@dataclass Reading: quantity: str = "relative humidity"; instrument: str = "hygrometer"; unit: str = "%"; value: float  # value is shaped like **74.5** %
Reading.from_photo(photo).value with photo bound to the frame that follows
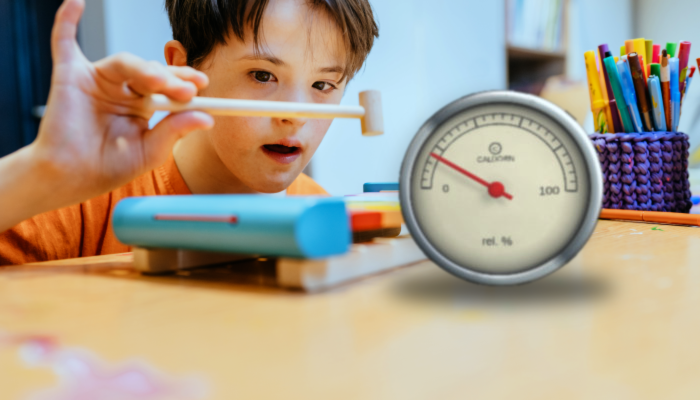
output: **16** %
